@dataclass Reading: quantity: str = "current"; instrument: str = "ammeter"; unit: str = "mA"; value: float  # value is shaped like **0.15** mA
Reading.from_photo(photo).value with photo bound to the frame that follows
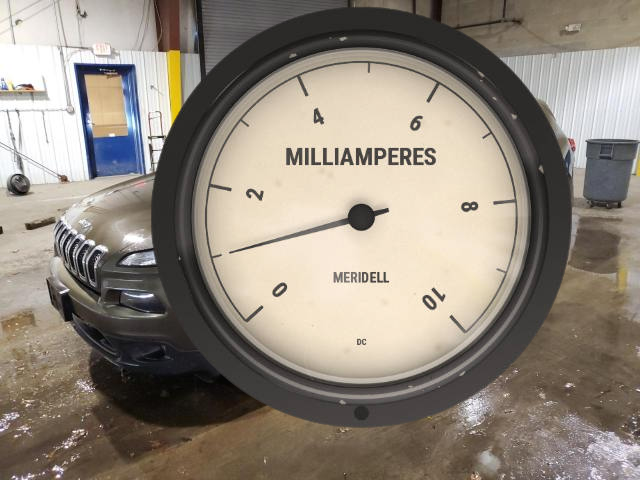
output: **1** mA
